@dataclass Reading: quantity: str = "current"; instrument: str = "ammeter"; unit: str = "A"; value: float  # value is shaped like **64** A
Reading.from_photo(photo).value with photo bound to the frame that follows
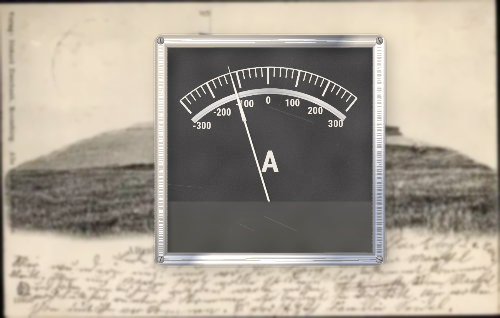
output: **-120** A
